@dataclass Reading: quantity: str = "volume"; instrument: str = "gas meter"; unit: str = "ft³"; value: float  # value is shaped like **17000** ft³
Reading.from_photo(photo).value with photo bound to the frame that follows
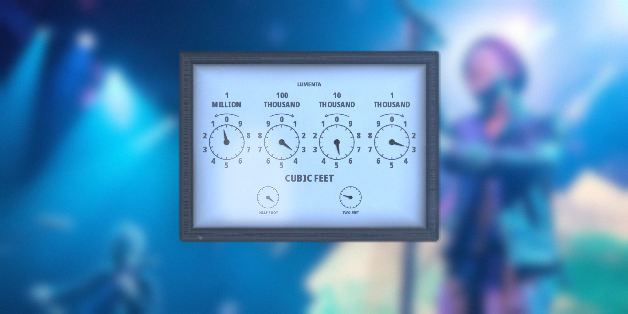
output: **35300** ft³
